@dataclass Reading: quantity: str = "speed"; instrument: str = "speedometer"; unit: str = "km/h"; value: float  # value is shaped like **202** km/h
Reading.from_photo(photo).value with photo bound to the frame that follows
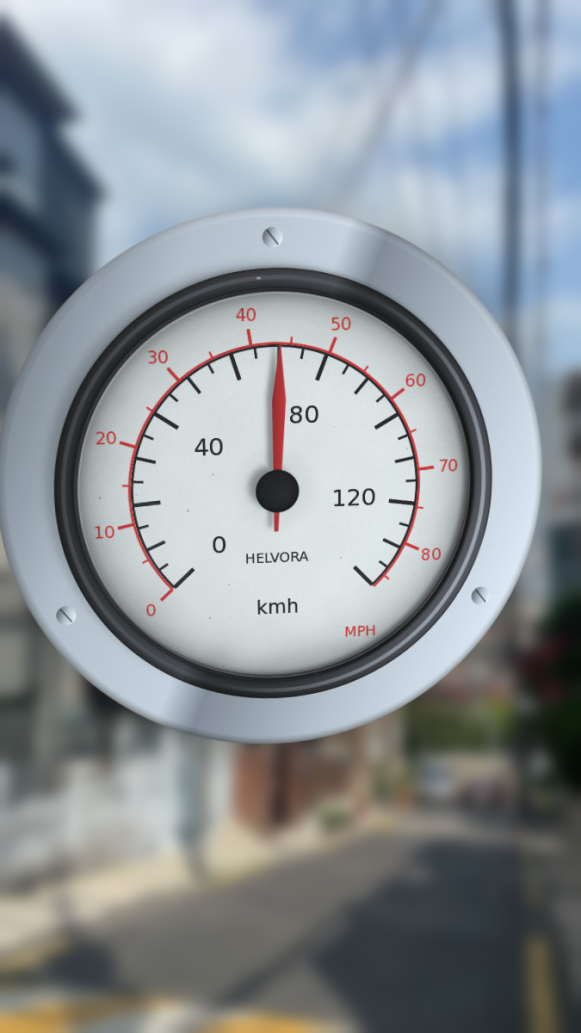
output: **70** km/h
